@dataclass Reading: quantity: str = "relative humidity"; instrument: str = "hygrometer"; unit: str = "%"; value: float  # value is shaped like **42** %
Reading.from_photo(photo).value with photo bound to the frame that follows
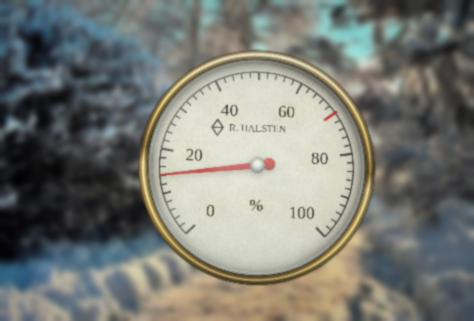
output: **14** %
